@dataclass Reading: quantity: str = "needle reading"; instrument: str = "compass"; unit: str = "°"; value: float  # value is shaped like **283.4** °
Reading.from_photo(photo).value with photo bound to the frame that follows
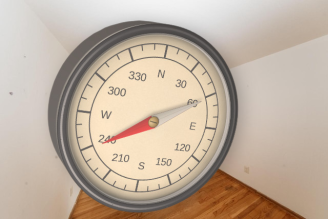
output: **240** °
